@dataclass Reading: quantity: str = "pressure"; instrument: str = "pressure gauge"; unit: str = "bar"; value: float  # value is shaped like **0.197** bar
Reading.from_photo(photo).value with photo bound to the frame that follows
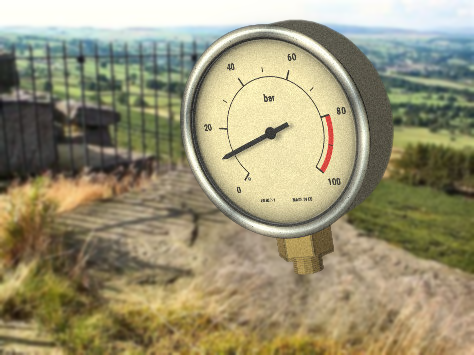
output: **10** bar
